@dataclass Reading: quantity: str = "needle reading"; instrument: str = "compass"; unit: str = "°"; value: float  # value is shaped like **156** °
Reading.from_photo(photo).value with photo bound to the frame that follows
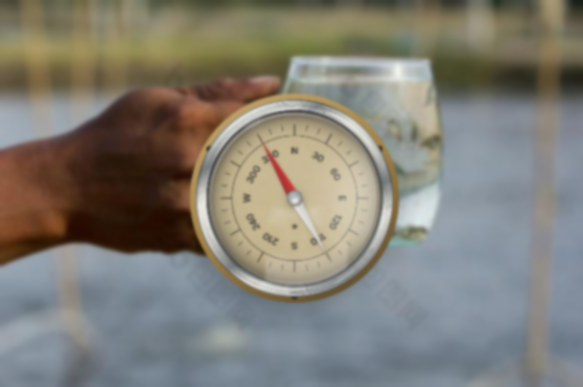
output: **330** °
